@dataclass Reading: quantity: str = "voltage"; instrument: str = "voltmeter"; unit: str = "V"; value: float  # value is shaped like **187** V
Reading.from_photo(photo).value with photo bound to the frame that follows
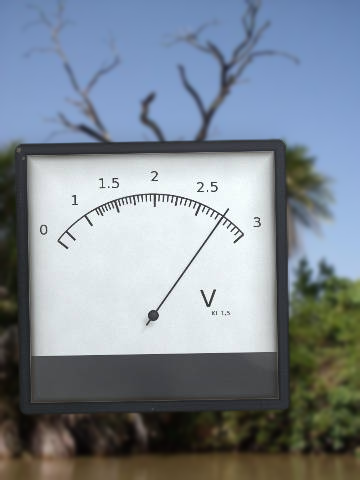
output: **2.75** V
